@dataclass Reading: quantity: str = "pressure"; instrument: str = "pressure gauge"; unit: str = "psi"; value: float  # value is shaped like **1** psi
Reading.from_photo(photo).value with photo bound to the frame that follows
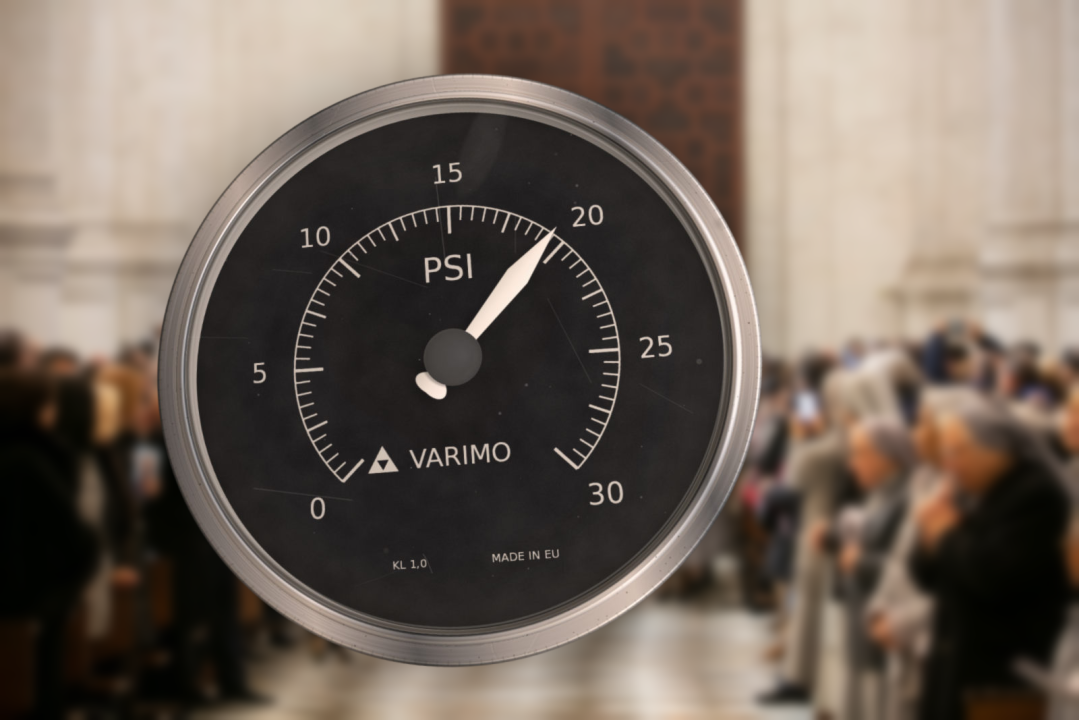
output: **19.5** psi
